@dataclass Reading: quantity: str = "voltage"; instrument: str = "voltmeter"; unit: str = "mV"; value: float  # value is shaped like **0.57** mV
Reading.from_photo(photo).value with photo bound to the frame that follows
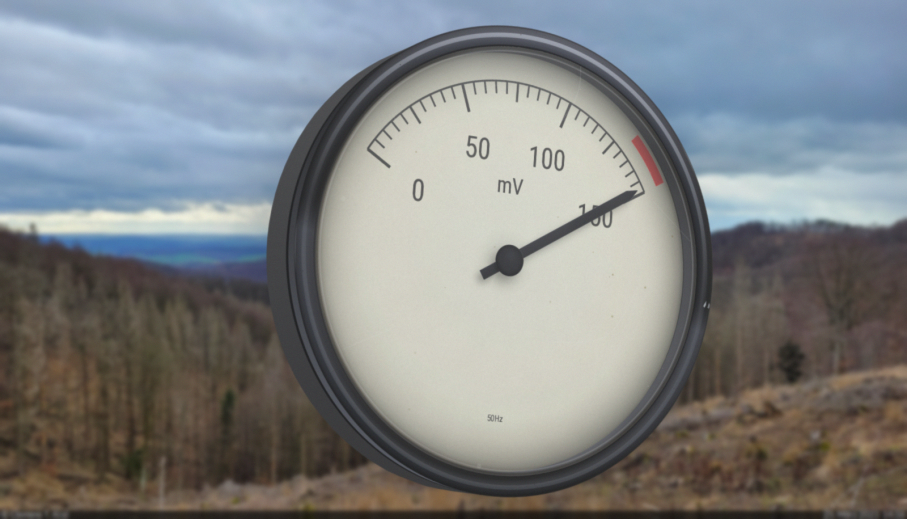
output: **147.5** mV
